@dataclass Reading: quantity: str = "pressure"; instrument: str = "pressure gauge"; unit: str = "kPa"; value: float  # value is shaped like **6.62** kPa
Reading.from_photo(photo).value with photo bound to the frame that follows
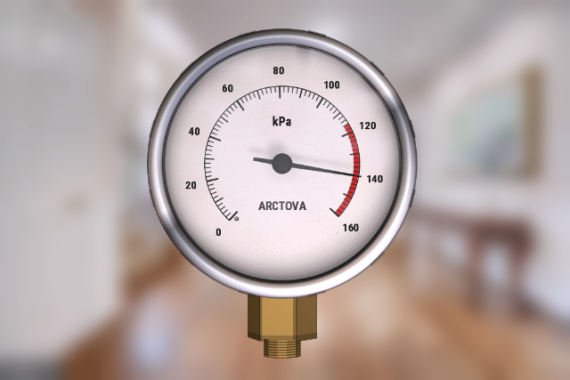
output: **140** kPa
